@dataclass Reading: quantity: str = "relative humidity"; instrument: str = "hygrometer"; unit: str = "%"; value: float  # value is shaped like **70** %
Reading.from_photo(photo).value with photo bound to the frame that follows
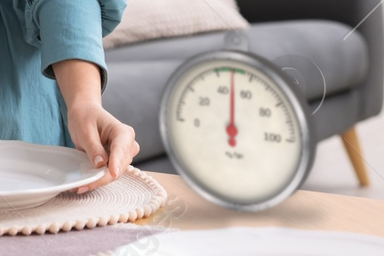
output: **50** %
